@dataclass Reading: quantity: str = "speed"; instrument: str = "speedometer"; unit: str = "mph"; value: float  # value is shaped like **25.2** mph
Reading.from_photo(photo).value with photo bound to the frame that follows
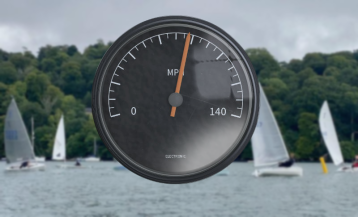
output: **77.5** mph
